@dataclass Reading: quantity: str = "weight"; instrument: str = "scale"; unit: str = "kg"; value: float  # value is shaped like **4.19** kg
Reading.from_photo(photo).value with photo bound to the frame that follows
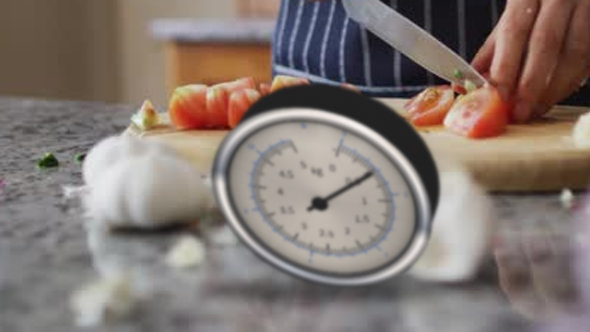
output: **0.5** kg
